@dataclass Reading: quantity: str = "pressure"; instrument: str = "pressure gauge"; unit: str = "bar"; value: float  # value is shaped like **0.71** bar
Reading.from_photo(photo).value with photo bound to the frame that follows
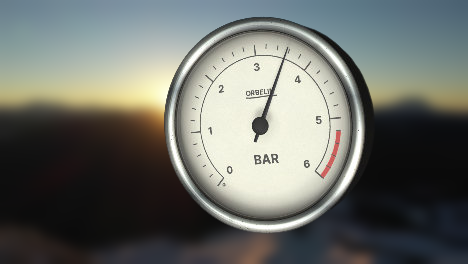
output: **3.6** bar
